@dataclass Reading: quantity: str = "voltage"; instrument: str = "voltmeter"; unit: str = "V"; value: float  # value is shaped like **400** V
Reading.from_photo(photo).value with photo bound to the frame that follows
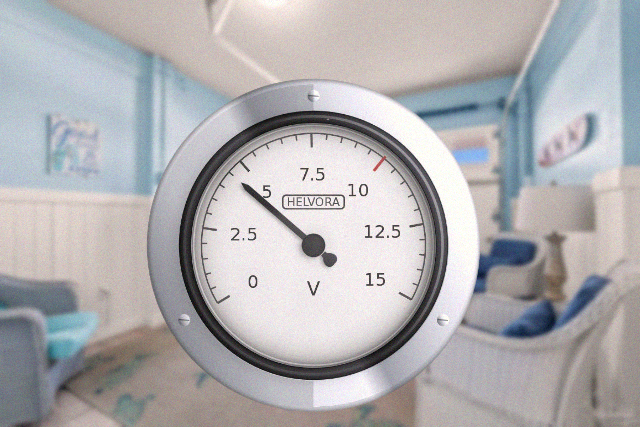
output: **4.5** V
